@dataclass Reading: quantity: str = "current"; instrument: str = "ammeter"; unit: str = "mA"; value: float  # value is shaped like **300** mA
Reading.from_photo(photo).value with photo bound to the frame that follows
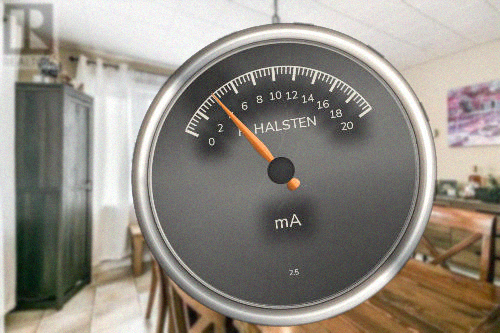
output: **4** mA
